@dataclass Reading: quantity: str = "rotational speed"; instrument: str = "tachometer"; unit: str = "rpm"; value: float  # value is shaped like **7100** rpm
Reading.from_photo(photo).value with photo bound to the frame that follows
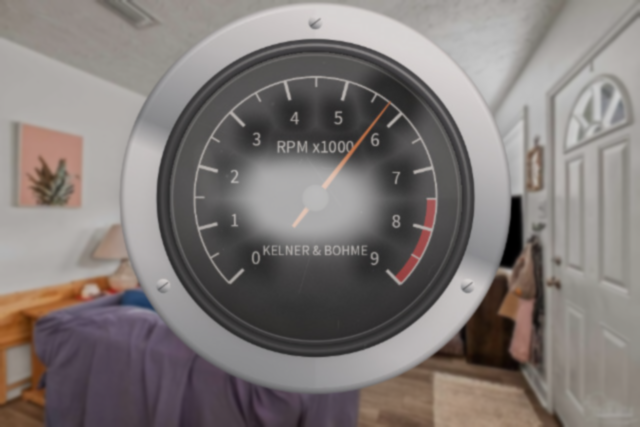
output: **5750** rpm
